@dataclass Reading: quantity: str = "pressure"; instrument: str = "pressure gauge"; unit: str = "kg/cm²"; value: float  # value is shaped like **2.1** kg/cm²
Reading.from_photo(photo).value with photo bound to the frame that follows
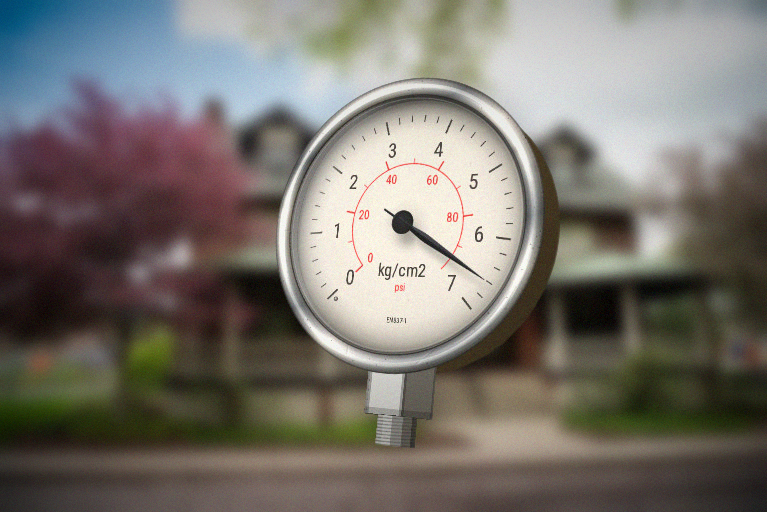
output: **6.6** kg/cm²
